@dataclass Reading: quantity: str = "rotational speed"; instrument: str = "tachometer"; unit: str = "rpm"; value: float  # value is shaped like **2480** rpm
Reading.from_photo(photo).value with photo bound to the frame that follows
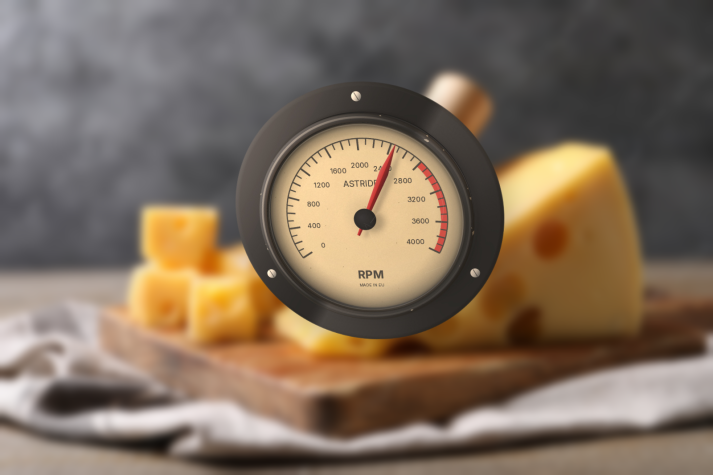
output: **2450** rpm
